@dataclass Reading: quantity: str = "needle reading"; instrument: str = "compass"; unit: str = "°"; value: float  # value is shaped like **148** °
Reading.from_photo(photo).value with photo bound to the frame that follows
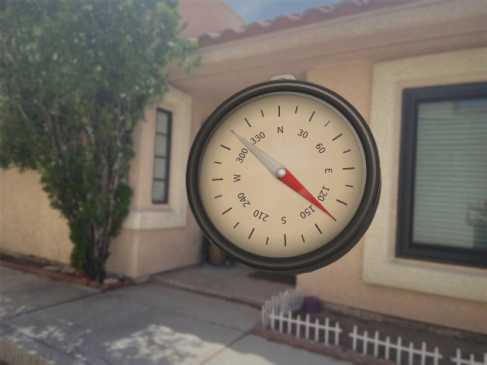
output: **135** °
